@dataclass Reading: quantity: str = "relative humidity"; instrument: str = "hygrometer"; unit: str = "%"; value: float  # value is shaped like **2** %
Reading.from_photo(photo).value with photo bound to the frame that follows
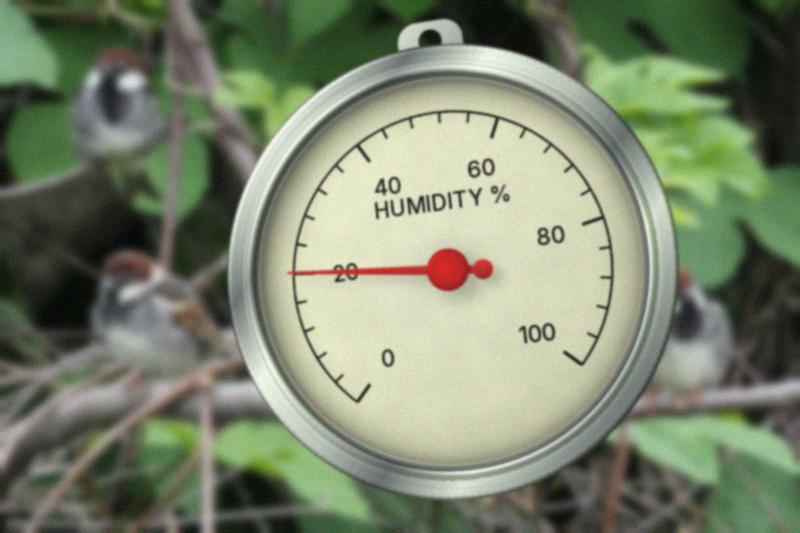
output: **20** %
